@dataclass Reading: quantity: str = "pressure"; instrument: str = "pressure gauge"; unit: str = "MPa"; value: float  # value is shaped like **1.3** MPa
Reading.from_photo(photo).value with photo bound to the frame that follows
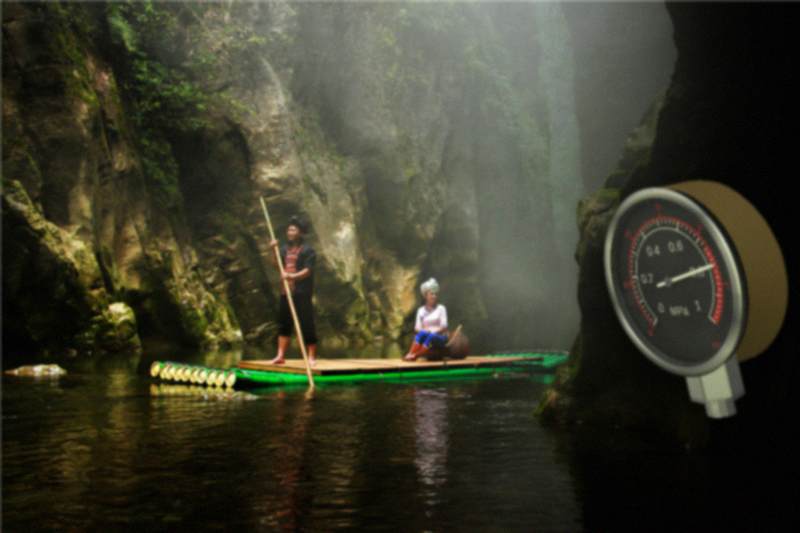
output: **0.8** MPa
